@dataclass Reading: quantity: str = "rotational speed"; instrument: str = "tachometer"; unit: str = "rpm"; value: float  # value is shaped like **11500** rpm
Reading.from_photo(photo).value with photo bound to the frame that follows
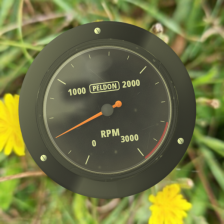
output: **400** rpm
